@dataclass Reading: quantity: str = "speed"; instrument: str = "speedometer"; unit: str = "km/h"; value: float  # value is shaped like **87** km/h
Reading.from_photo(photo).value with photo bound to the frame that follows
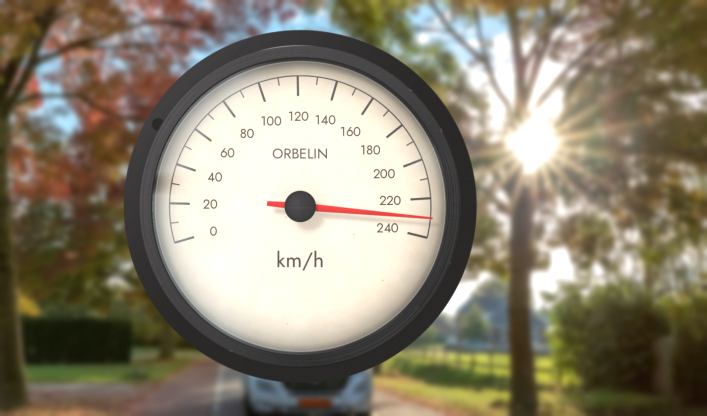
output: **230** km/h
